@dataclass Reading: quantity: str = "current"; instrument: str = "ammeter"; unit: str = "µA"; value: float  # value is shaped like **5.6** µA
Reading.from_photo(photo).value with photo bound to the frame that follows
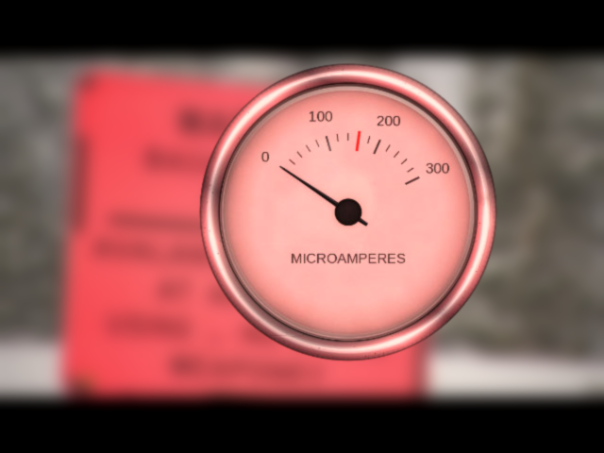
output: **0** µA
